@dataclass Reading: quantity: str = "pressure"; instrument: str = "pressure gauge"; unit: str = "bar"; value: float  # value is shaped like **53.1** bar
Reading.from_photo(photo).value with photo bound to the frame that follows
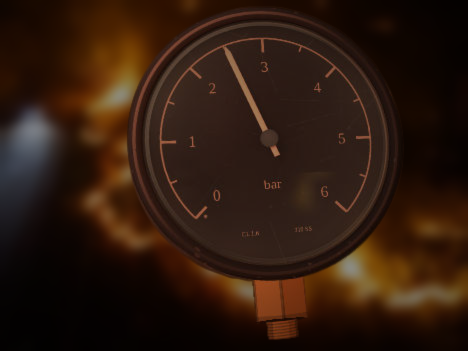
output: **2.5** bar
